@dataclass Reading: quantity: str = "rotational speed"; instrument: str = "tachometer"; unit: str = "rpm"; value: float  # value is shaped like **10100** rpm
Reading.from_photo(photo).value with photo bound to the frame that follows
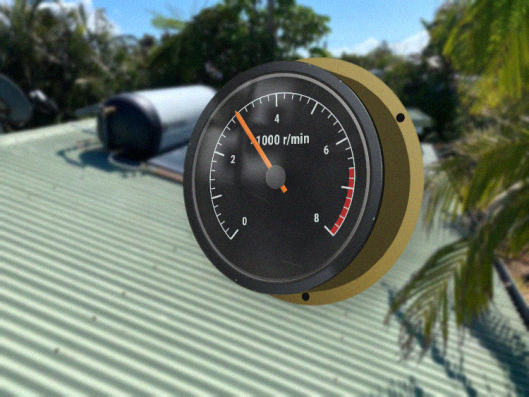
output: **3000** rpm
